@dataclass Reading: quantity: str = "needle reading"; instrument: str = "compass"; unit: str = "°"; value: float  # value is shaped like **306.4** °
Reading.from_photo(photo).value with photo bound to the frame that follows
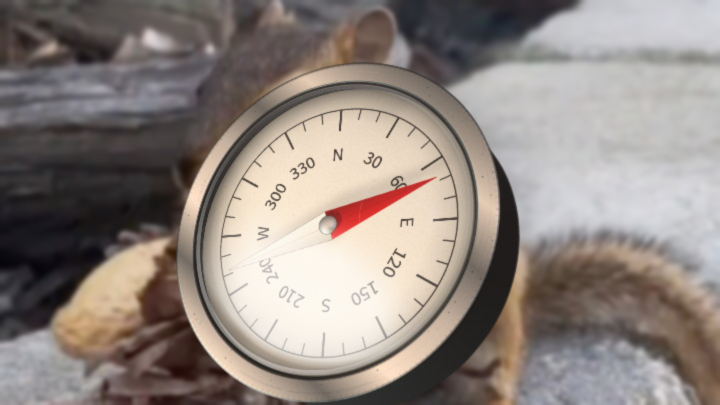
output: **70** °
